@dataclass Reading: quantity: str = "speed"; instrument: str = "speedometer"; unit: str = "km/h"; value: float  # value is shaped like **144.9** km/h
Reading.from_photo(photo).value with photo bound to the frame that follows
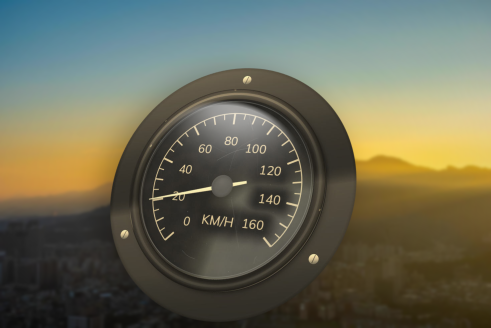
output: **20** km/h
